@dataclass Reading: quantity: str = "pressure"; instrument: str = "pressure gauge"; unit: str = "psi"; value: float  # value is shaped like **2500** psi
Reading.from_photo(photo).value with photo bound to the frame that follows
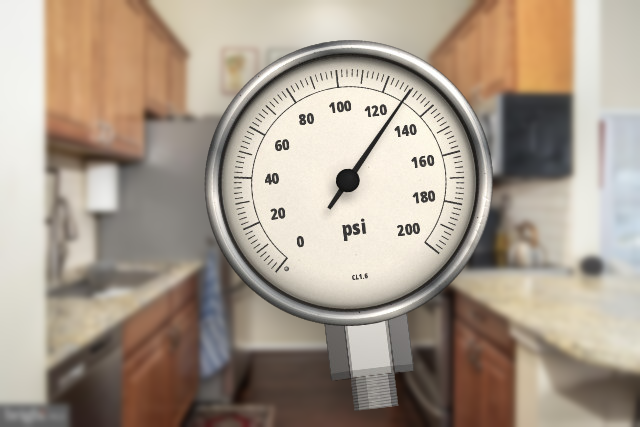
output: **130** psi
